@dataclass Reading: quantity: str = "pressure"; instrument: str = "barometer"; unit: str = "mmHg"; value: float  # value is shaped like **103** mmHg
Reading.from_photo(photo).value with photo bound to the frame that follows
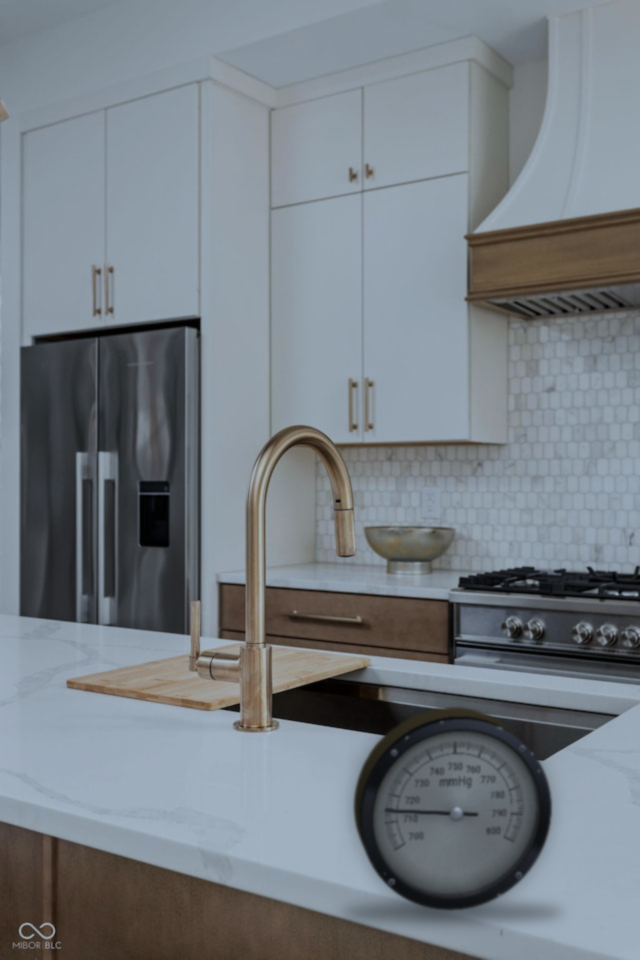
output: **715** mmHg
